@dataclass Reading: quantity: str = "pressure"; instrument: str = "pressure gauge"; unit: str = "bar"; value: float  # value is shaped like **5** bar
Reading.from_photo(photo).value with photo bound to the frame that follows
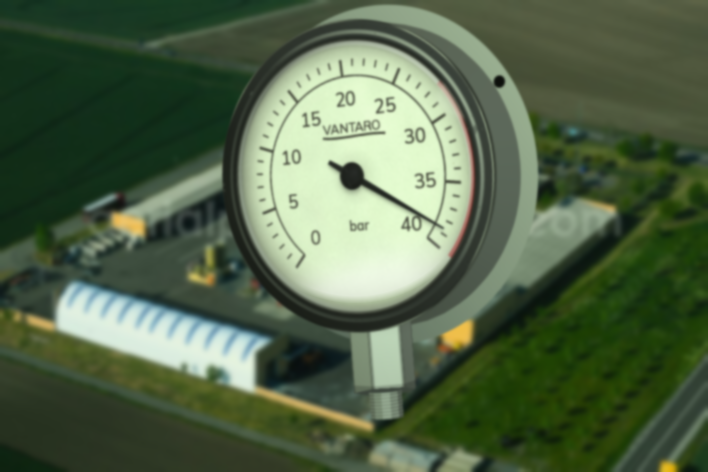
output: **38.5** bar
